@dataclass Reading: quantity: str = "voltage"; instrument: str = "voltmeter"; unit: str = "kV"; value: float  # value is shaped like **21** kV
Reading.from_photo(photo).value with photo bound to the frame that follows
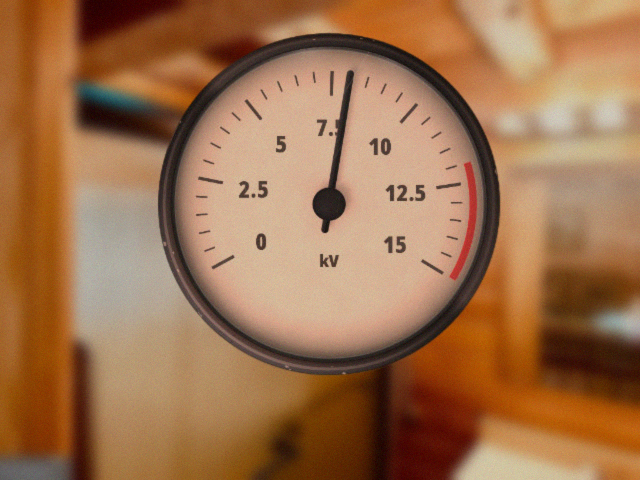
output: **8** kV
